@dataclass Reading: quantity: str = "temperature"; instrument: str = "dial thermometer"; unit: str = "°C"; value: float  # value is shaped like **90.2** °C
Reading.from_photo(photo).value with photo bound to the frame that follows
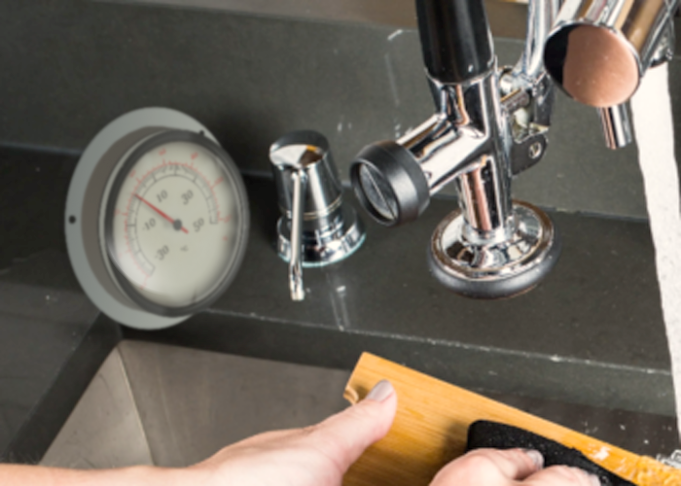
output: **0** °C
